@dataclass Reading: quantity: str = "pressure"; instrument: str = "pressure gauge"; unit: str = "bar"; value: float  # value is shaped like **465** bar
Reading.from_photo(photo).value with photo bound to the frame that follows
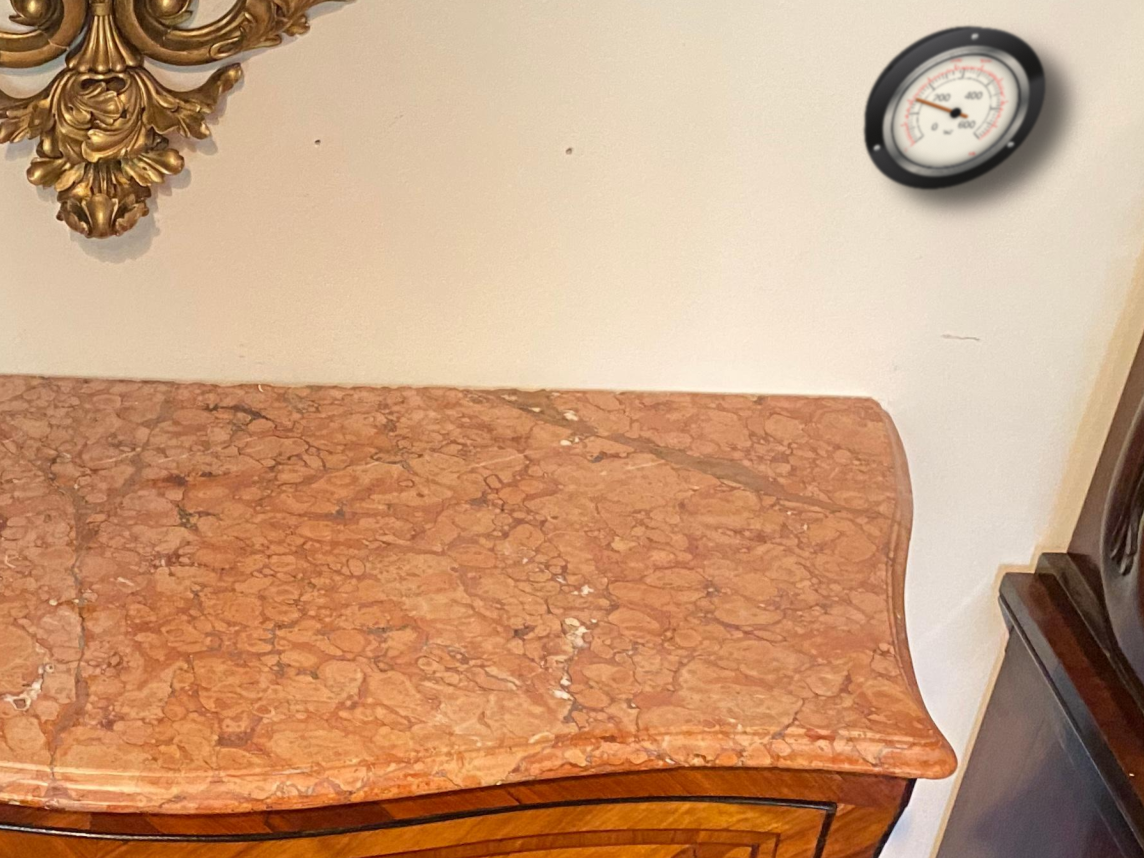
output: **150** bar
